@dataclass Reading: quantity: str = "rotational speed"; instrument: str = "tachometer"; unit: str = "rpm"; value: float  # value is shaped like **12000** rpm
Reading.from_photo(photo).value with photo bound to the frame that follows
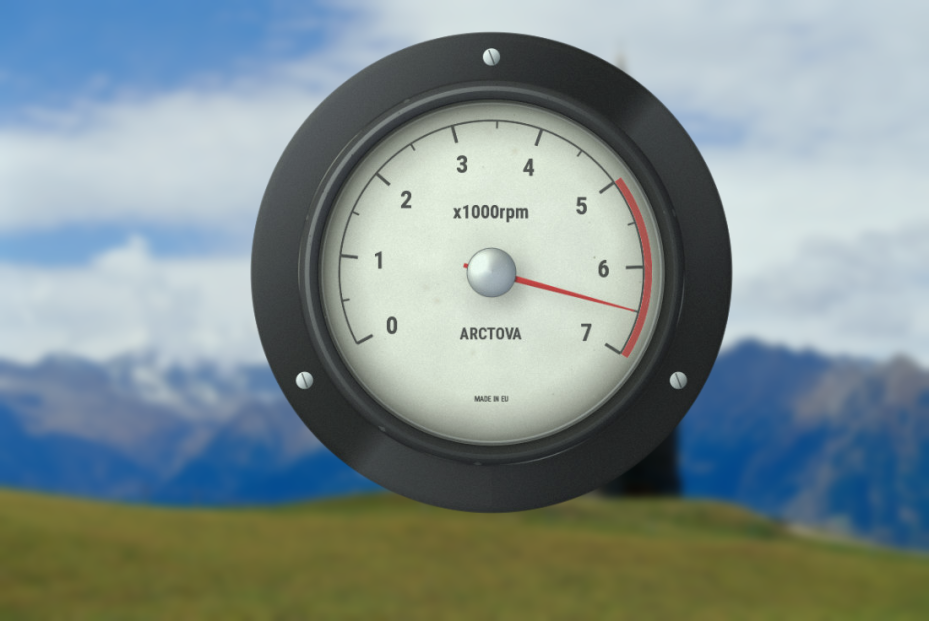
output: **6500** rpm
